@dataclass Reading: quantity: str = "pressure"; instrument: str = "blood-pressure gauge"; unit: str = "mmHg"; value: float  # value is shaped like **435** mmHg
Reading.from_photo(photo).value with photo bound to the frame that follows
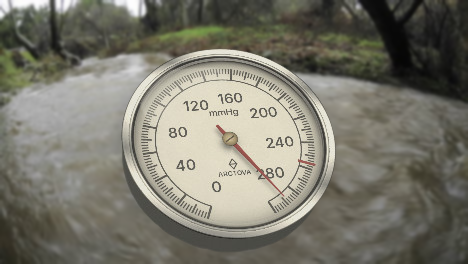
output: **290** mmHg
